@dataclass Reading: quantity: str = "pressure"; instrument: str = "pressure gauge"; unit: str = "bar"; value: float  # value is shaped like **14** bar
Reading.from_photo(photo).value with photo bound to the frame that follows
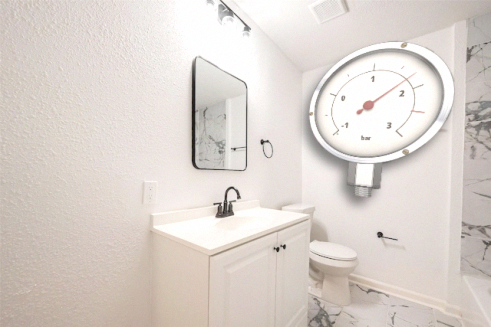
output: **1.75** bar
